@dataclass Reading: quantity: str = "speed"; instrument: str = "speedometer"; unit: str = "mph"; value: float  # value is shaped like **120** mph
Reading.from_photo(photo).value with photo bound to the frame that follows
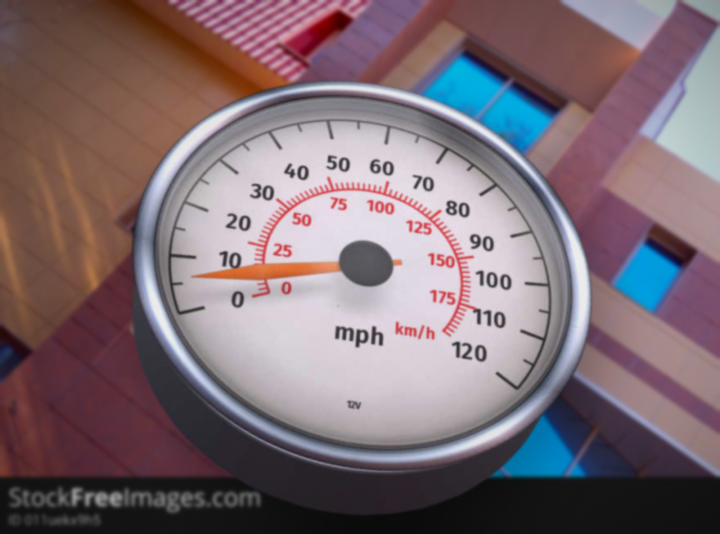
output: **5** mph
